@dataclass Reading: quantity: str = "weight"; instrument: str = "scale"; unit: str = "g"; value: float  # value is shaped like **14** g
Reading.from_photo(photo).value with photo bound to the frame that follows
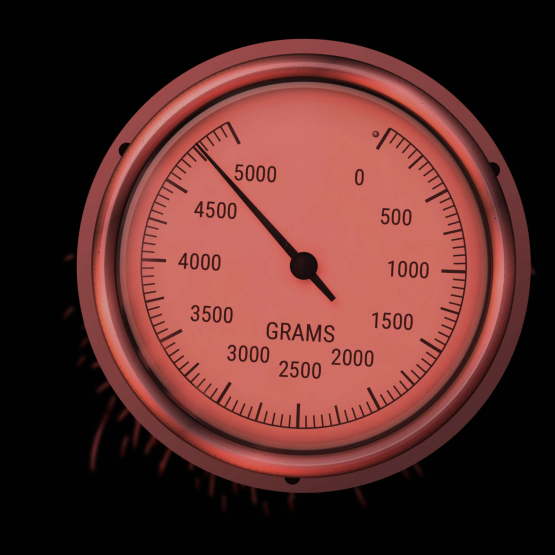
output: **4775** g
